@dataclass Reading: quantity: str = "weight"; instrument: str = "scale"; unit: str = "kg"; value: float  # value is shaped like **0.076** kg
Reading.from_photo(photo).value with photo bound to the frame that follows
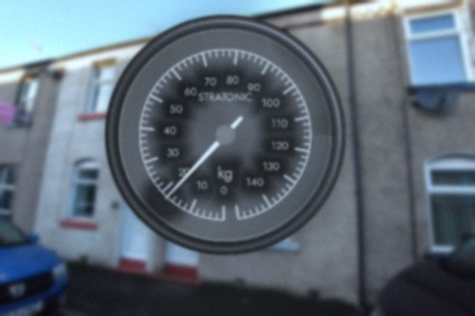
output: **18** kg
